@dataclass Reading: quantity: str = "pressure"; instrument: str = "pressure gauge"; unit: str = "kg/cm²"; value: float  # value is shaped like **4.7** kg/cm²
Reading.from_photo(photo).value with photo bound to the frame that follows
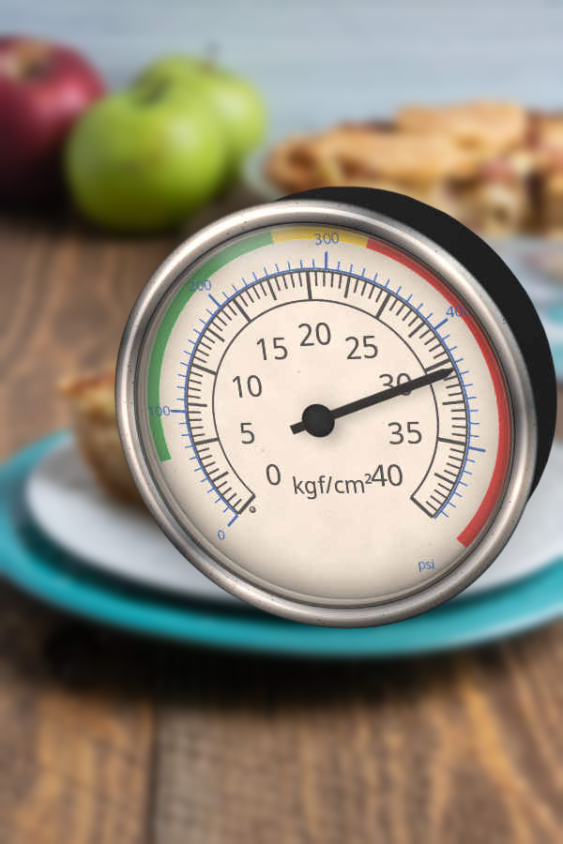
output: **30.5** kg/cm²
